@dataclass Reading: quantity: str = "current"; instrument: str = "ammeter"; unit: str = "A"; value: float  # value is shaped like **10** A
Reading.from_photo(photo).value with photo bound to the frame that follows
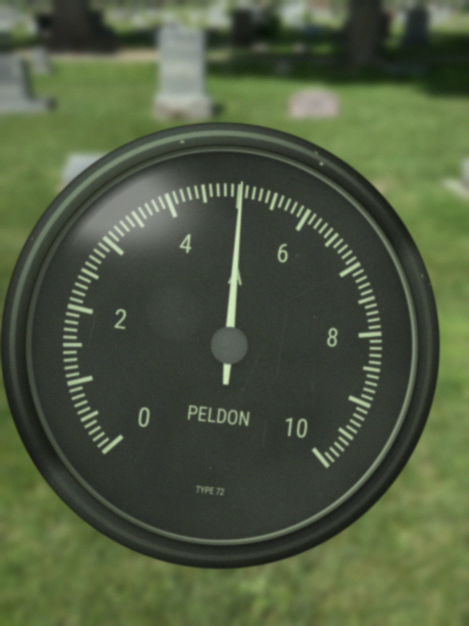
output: **5** A
